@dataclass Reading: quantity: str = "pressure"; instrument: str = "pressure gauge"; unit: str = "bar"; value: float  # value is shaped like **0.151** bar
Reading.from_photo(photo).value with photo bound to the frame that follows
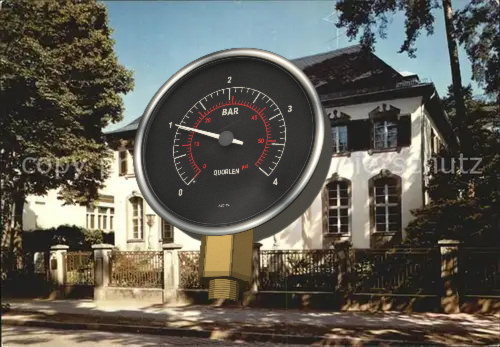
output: **1** bar
